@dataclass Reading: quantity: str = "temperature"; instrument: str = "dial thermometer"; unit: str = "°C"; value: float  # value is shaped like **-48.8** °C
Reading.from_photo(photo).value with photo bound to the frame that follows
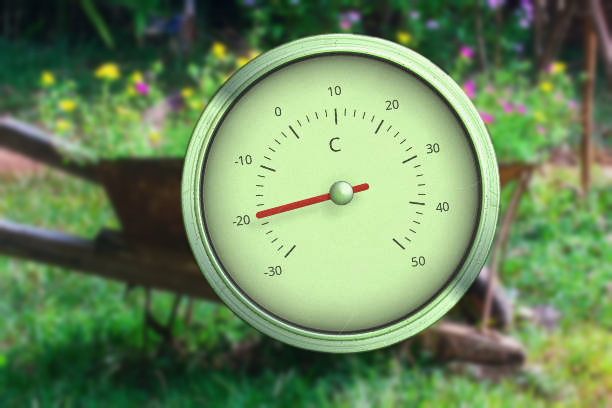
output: **-20** °C
